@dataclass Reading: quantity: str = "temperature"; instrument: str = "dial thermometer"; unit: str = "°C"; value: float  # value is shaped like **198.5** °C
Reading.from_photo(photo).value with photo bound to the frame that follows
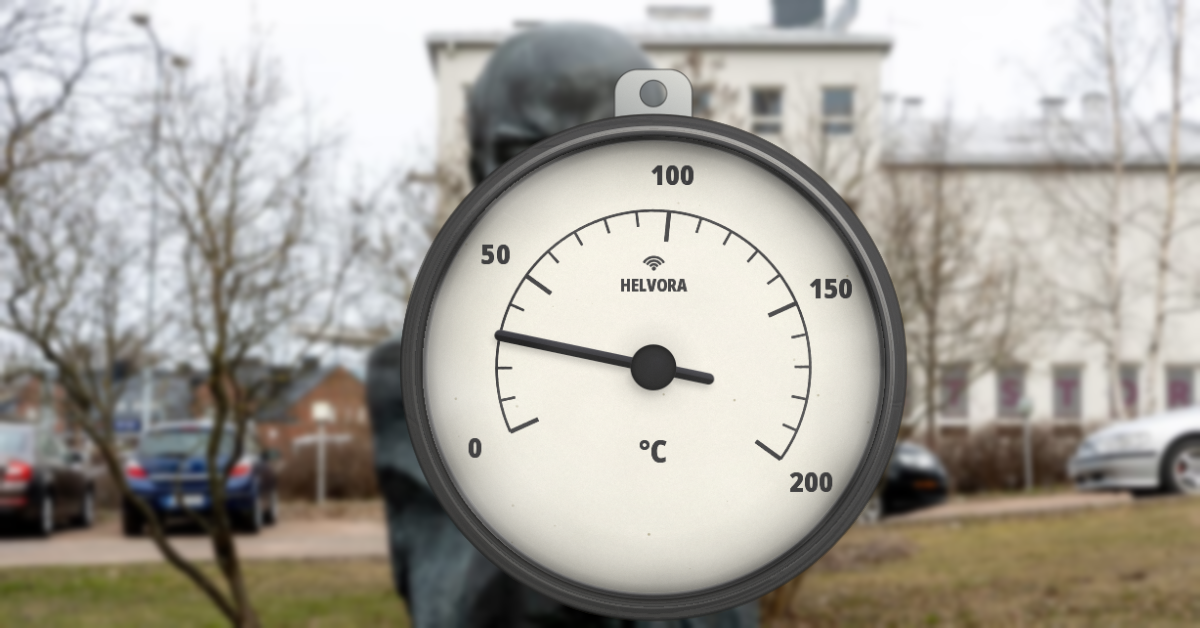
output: **30** °C
